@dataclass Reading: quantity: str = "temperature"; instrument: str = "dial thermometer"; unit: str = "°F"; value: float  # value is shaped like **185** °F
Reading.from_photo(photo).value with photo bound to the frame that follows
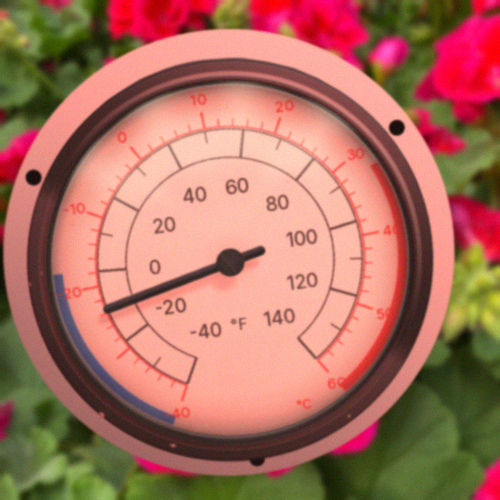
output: **-10** °F
